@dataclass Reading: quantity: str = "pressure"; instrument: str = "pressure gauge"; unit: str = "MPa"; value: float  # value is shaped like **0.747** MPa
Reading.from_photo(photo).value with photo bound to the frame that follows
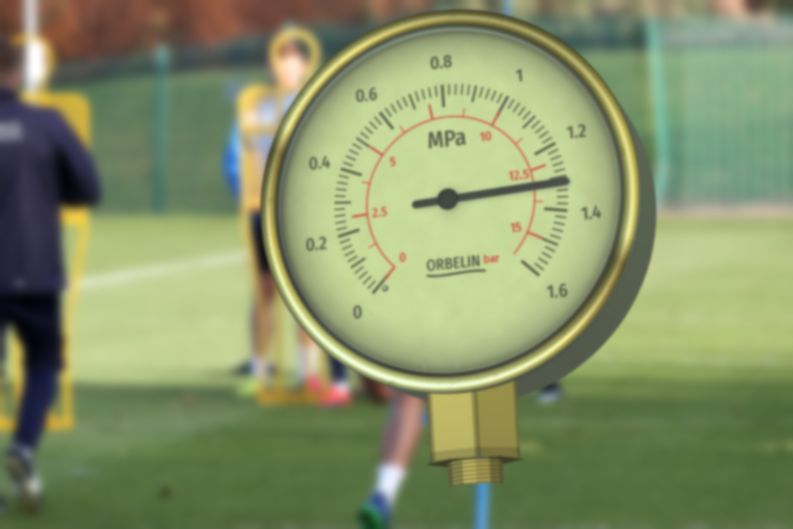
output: **1.32** MPa
